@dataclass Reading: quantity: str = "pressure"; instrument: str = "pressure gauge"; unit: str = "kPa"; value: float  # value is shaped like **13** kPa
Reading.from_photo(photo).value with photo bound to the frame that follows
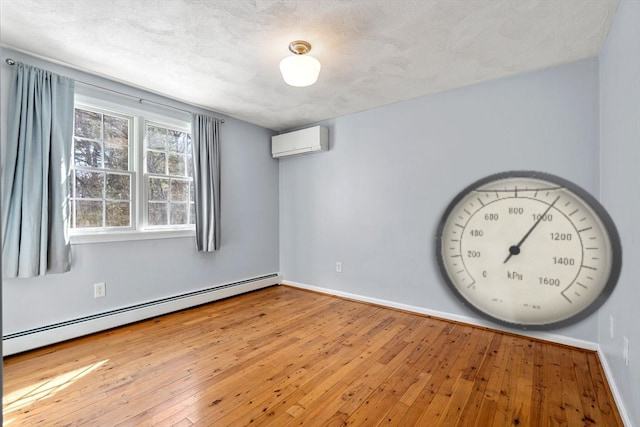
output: **1000** kPa
